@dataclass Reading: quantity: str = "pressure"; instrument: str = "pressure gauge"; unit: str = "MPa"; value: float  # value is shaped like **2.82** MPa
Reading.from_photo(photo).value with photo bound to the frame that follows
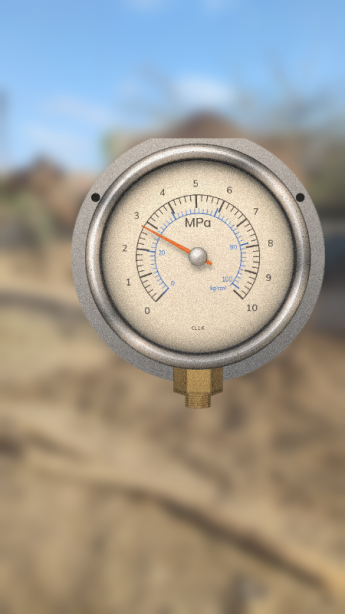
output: **2.8** MPa
